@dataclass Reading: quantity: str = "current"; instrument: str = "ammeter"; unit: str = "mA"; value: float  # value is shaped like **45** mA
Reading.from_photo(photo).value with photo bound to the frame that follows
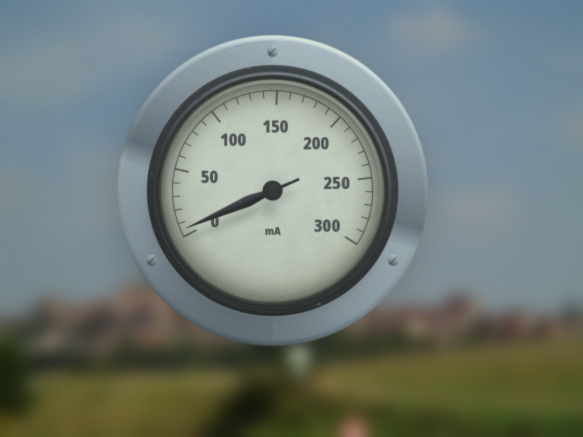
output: **5** mA
